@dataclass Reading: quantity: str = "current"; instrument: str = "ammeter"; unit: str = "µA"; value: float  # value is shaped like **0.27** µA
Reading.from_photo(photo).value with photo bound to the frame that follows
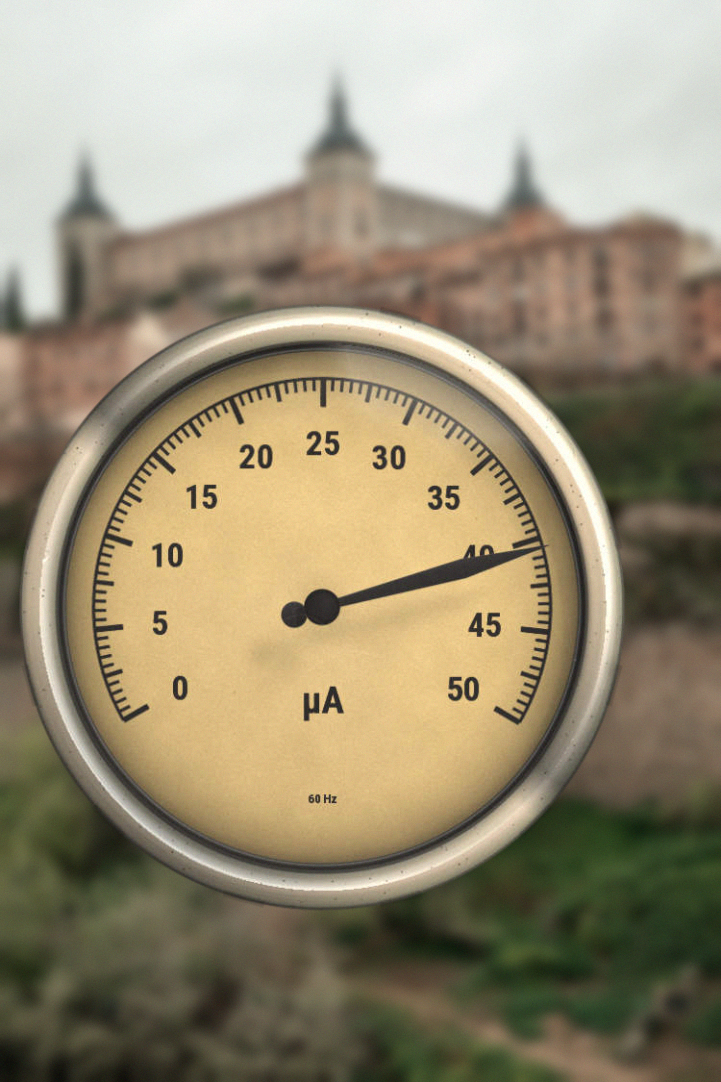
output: **40.5** µA
